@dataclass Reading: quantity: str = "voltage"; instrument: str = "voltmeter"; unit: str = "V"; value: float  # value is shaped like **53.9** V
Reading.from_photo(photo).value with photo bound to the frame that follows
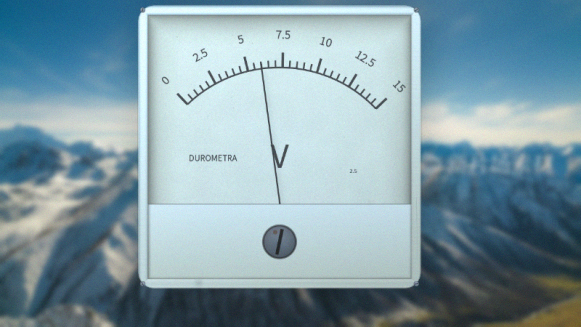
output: **6** V
